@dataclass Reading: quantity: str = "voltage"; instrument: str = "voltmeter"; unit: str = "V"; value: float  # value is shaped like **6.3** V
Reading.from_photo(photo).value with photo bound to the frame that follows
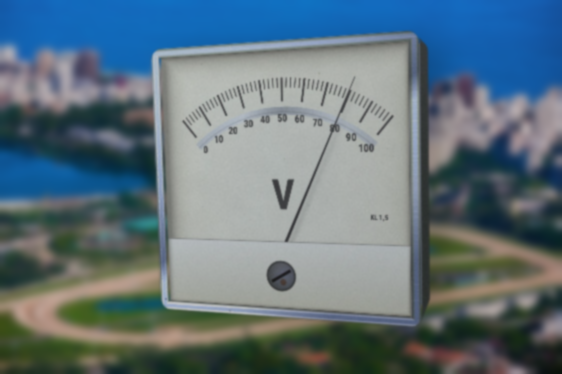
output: **80** V
